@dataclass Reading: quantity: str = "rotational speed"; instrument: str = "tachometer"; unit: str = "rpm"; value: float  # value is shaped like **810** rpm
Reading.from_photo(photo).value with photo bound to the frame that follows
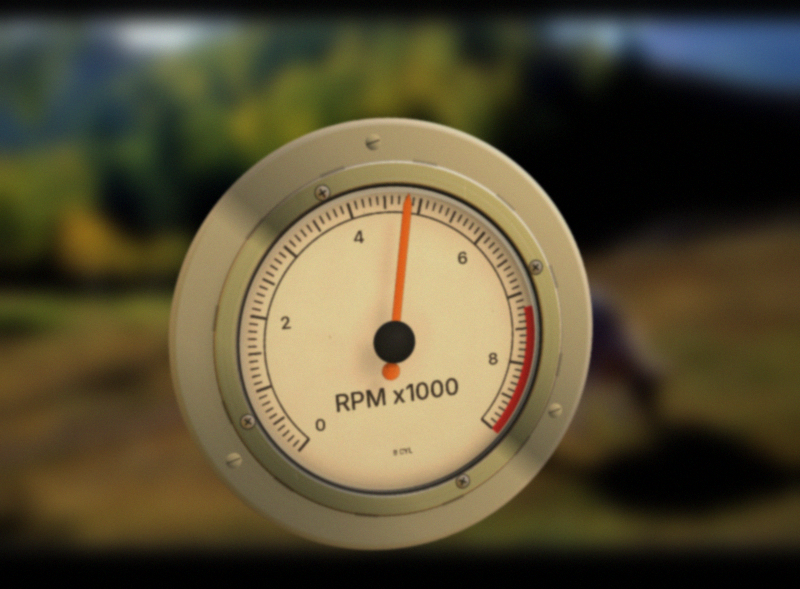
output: **4800** rpm
